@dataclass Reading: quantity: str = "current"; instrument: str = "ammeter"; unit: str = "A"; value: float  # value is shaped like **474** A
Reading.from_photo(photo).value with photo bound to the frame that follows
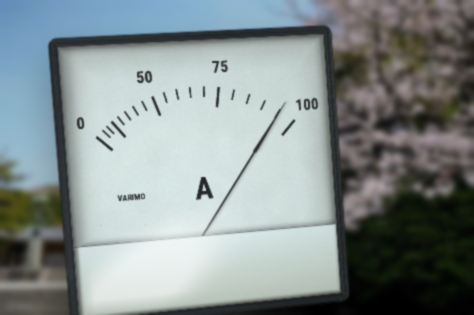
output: **95** A
